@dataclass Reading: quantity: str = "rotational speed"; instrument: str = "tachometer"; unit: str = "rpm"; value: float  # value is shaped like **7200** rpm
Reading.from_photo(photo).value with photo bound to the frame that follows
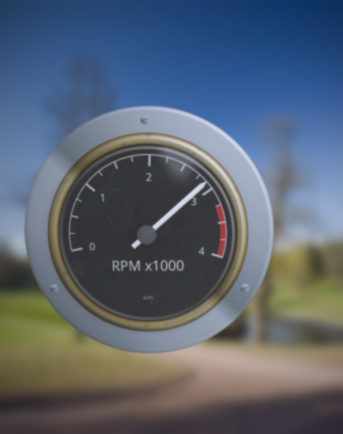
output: **2875** rpm
